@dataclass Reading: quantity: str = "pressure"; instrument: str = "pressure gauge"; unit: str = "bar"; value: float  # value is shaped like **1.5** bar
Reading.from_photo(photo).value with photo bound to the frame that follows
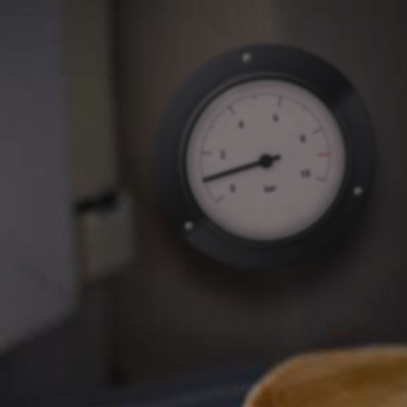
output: **1** bar
